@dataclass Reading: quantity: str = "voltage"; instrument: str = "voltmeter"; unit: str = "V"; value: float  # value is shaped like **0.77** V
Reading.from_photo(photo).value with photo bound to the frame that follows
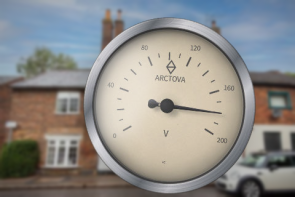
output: **180** V
